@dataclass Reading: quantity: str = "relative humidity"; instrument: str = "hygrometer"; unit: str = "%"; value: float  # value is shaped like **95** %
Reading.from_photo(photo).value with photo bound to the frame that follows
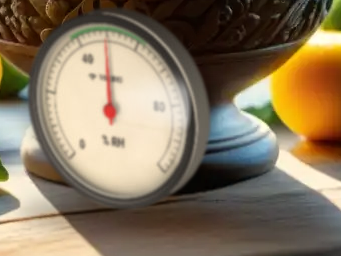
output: **50** %
